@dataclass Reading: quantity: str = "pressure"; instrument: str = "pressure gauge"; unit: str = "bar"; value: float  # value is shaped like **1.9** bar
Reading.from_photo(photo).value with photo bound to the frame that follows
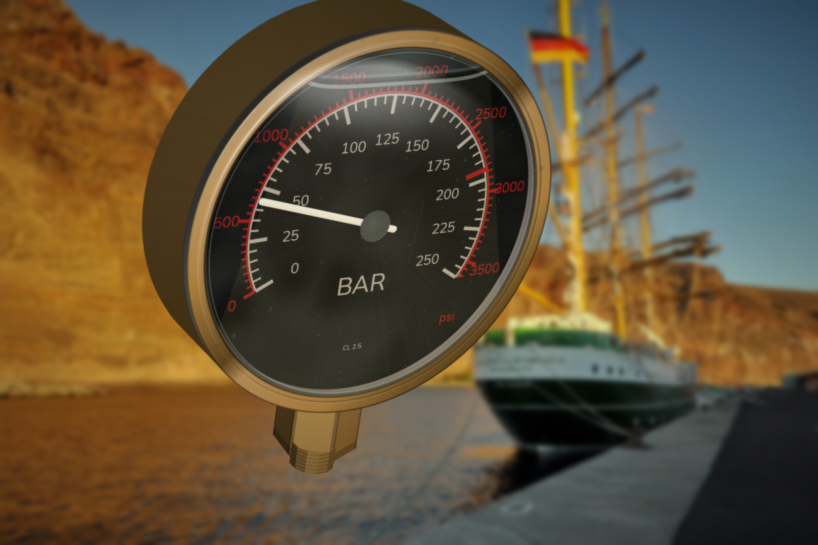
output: **45** bar
